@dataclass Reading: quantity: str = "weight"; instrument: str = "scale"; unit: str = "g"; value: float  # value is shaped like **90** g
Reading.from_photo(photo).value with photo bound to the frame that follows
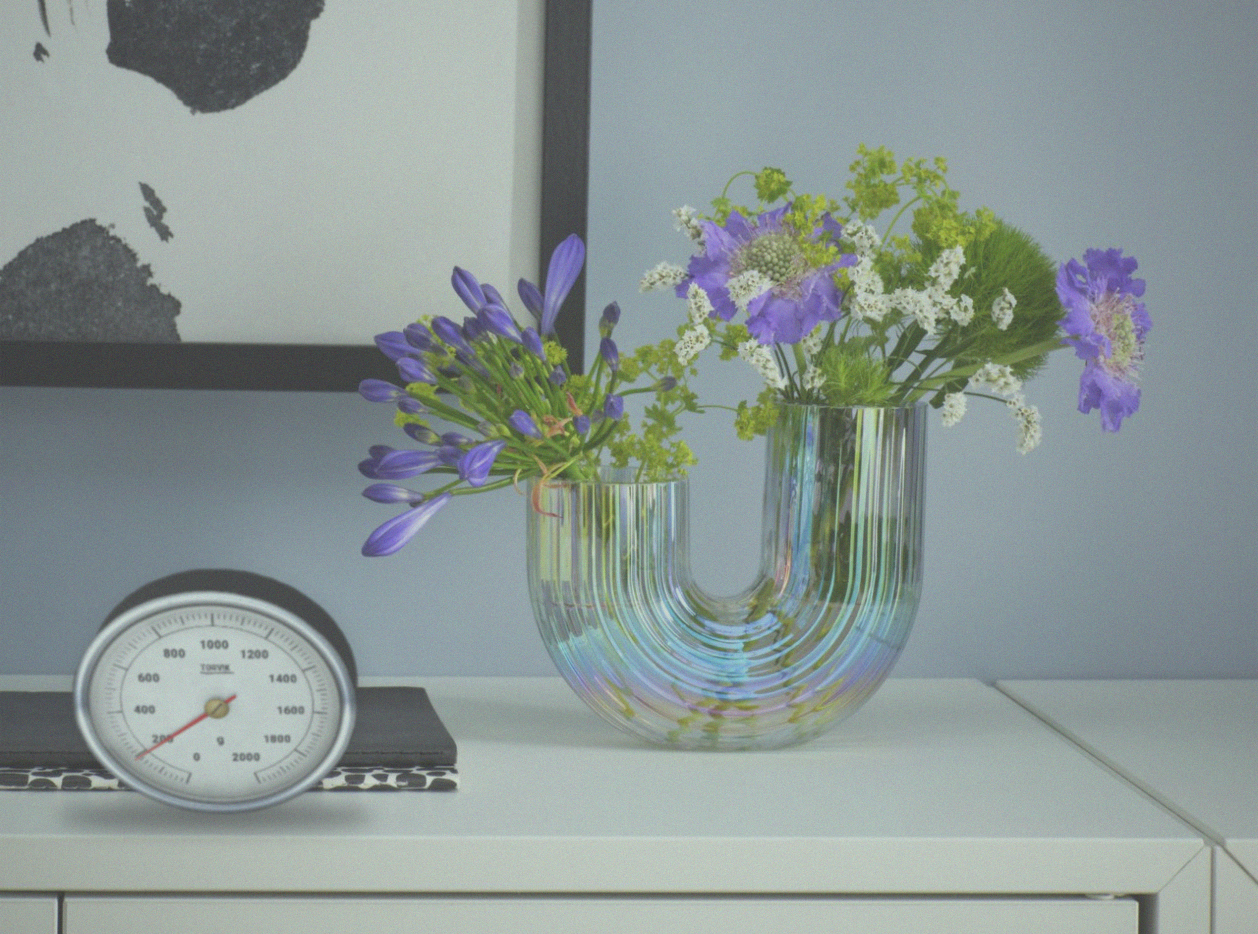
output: **200** g
